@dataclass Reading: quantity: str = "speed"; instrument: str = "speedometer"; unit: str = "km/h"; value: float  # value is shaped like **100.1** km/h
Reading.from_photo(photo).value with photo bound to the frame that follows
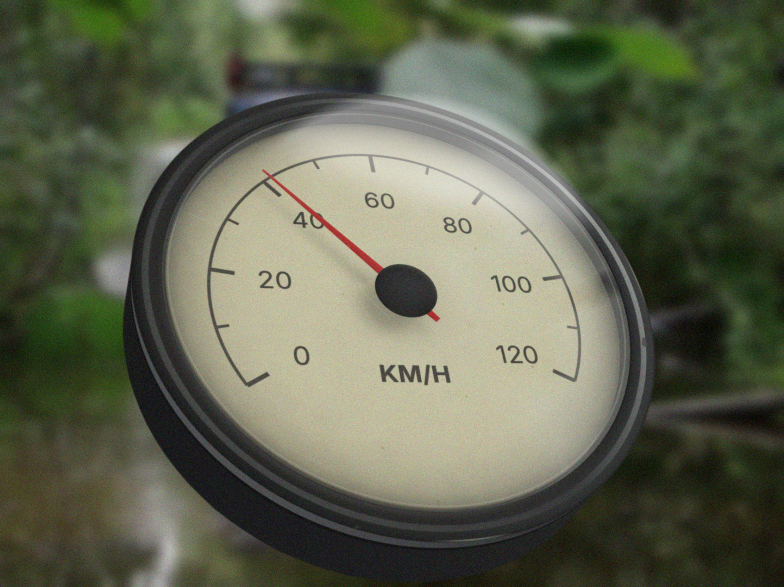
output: **40** km/h
